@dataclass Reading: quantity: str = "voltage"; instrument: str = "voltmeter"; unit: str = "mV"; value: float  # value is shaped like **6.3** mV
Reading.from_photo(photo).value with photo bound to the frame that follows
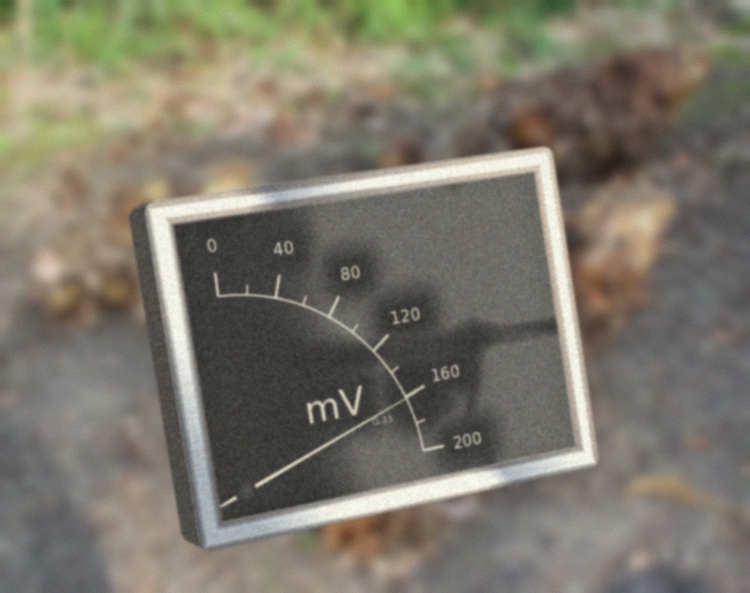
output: **160** mV
